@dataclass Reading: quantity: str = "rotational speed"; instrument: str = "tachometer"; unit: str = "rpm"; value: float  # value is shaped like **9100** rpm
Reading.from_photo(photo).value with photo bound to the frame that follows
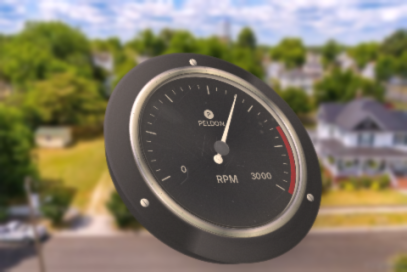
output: **1800** rpm
